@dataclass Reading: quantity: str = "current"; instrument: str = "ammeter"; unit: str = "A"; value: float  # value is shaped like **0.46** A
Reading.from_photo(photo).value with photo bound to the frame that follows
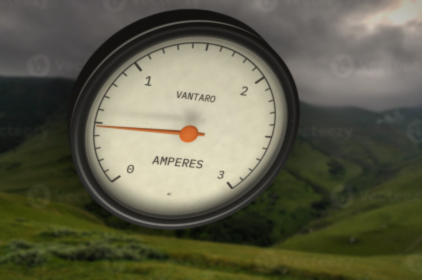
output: **0.5** A
